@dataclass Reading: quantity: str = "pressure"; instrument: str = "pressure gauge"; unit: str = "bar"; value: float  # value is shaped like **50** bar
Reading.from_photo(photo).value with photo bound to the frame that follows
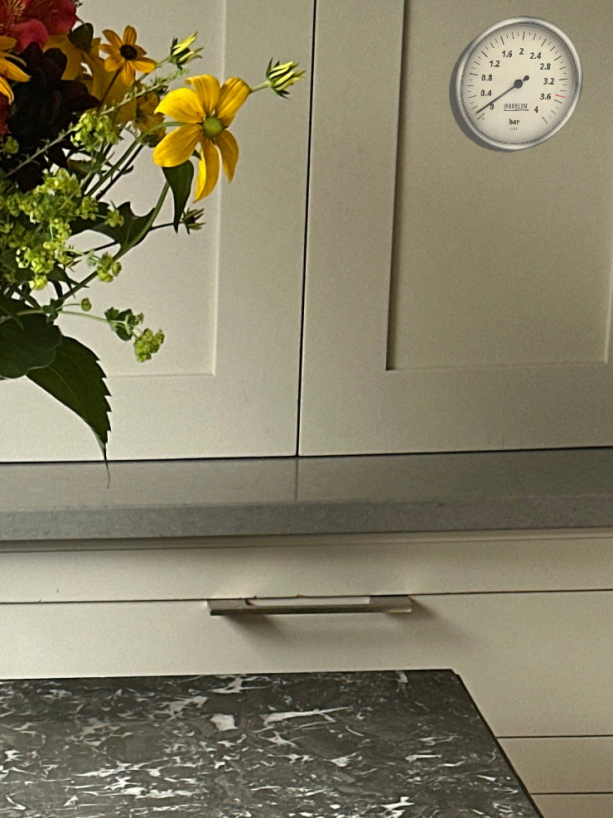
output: **0.1** bar
